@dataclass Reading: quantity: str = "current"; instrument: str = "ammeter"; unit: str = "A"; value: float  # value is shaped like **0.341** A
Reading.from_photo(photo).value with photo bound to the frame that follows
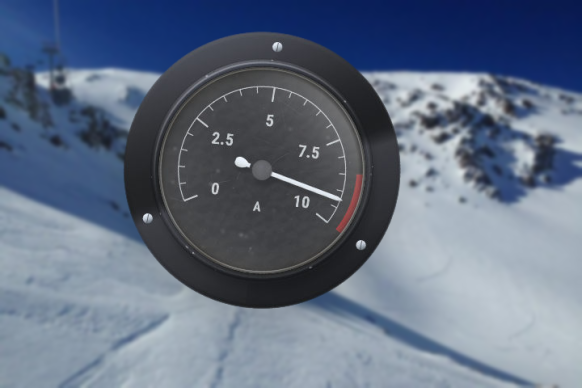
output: **9.25** A
